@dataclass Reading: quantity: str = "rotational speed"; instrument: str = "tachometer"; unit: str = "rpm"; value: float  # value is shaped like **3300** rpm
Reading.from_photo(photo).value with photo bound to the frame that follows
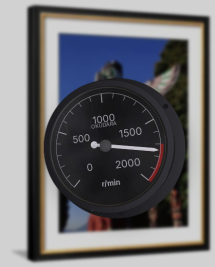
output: **1750** rpm
